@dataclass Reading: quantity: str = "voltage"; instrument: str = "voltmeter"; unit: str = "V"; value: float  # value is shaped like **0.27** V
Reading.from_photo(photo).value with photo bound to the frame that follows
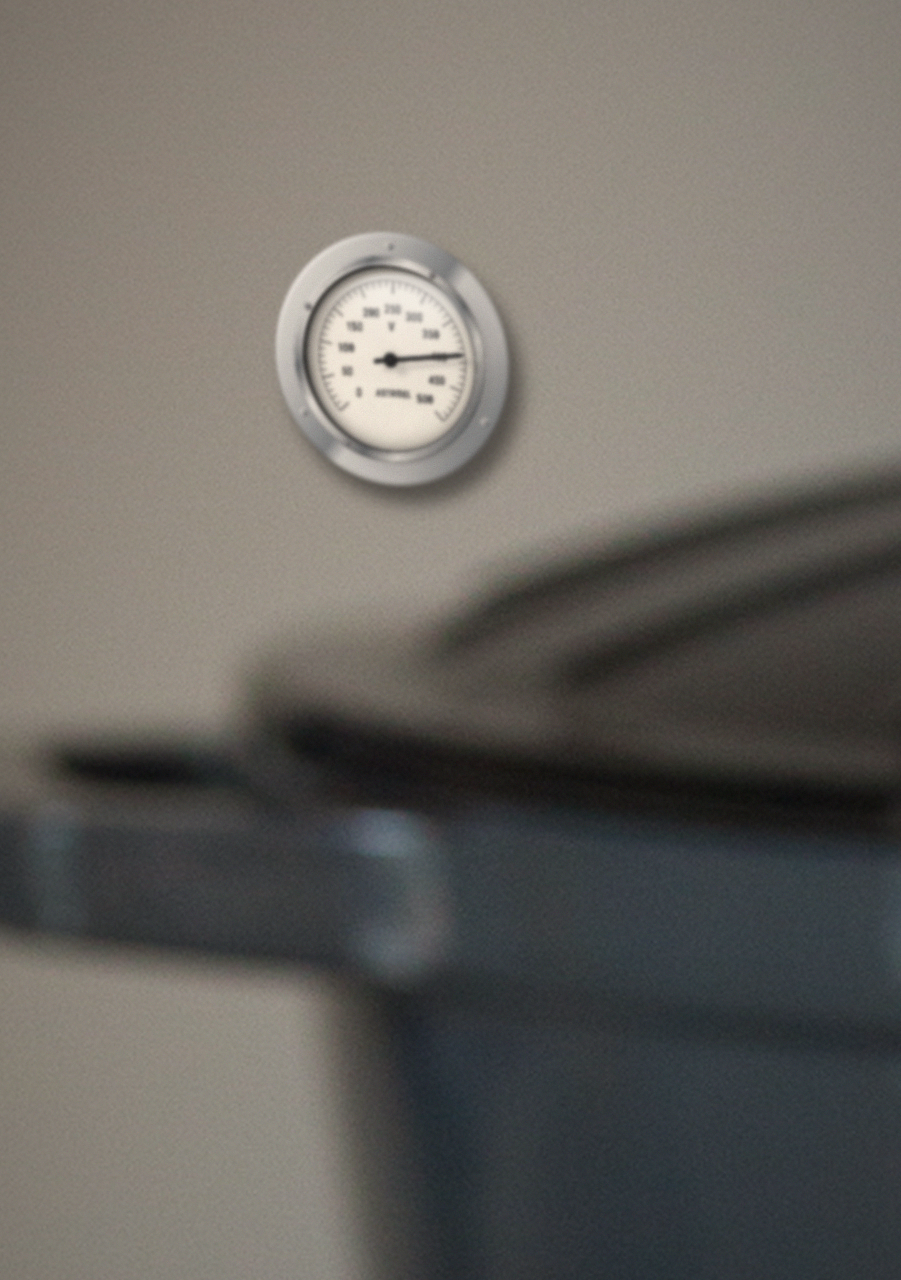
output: **400** V
